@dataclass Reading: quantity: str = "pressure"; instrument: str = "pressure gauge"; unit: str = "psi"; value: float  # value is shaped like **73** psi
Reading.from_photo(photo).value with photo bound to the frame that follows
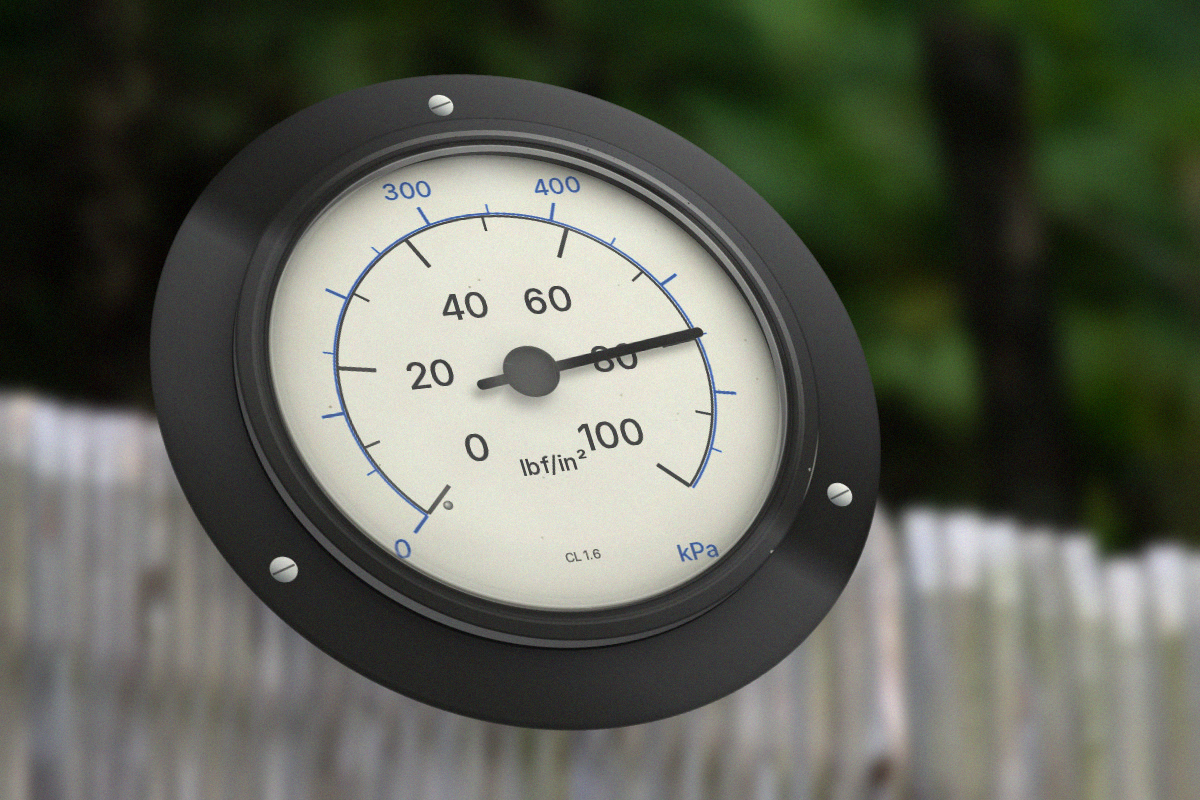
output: **80** psi
